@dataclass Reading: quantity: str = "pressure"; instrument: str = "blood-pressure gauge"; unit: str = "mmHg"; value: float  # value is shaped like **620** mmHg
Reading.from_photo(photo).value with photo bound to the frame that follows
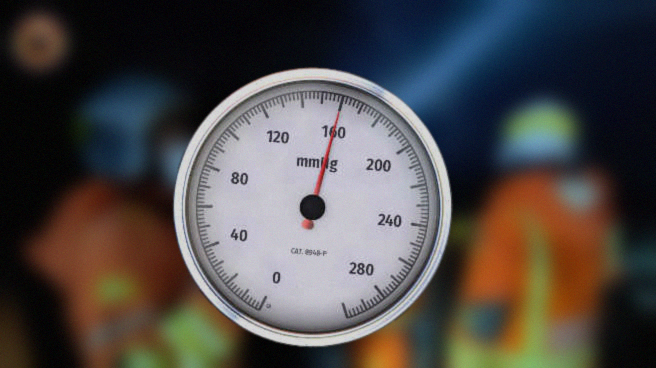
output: **160** mmHg
